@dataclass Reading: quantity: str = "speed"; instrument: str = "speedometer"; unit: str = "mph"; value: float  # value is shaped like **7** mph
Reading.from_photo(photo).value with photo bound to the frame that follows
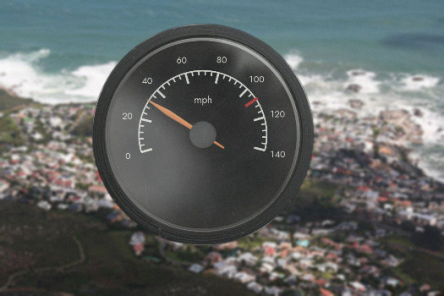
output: **32** mph
